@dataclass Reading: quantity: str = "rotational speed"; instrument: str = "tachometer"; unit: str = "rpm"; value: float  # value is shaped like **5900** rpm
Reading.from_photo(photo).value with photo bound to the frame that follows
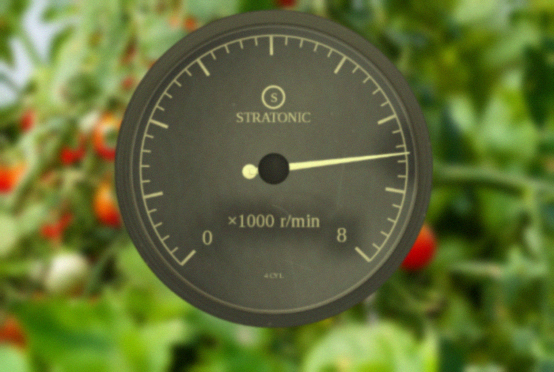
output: **6500** rpm
